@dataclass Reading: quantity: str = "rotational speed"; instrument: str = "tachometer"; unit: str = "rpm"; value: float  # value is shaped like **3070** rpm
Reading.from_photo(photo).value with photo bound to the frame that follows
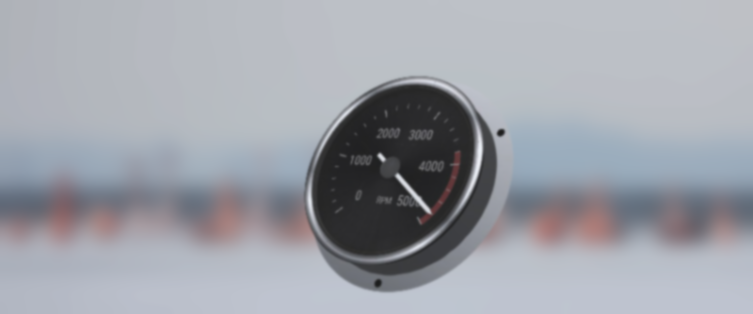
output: **4800** rpm
